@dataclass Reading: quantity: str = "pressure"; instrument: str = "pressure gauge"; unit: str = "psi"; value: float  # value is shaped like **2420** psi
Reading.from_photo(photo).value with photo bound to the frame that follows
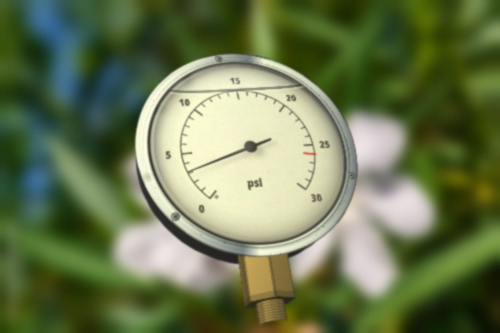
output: **3** psi
